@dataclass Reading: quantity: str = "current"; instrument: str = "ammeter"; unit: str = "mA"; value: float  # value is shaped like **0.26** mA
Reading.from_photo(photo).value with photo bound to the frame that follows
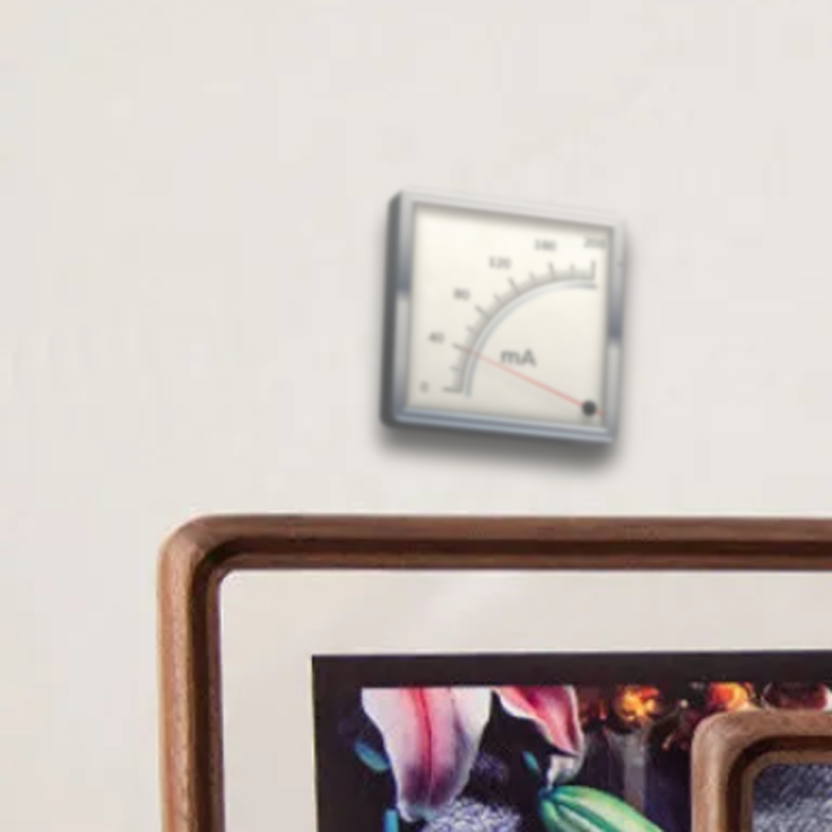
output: **40** mA
